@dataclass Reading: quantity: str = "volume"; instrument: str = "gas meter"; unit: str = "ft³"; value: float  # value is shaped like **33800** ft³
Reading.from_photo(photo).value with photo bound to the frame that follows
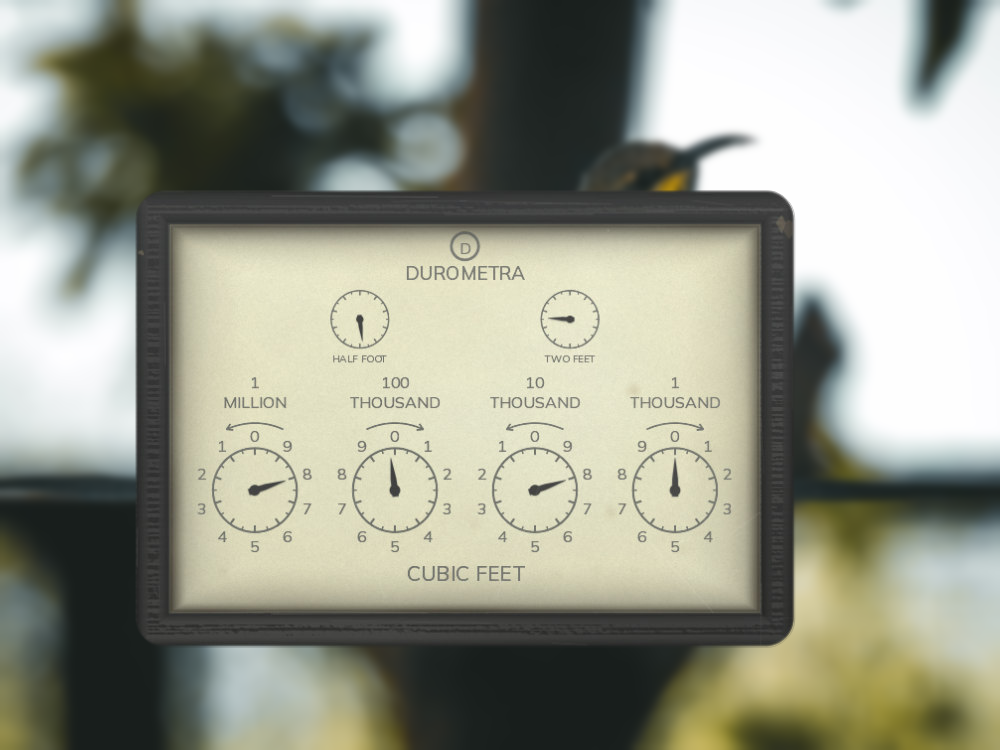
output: **798000** ft³
